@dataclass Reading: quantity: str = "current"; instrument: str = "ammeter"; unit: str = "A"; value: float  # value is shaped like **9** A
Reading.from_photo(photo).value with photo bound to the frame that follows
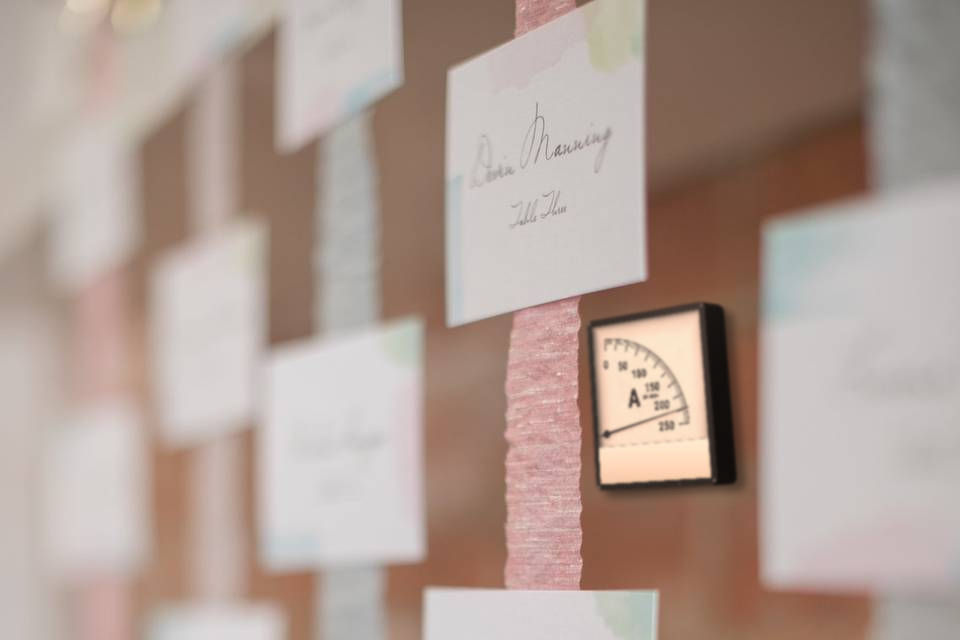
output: **225** A
